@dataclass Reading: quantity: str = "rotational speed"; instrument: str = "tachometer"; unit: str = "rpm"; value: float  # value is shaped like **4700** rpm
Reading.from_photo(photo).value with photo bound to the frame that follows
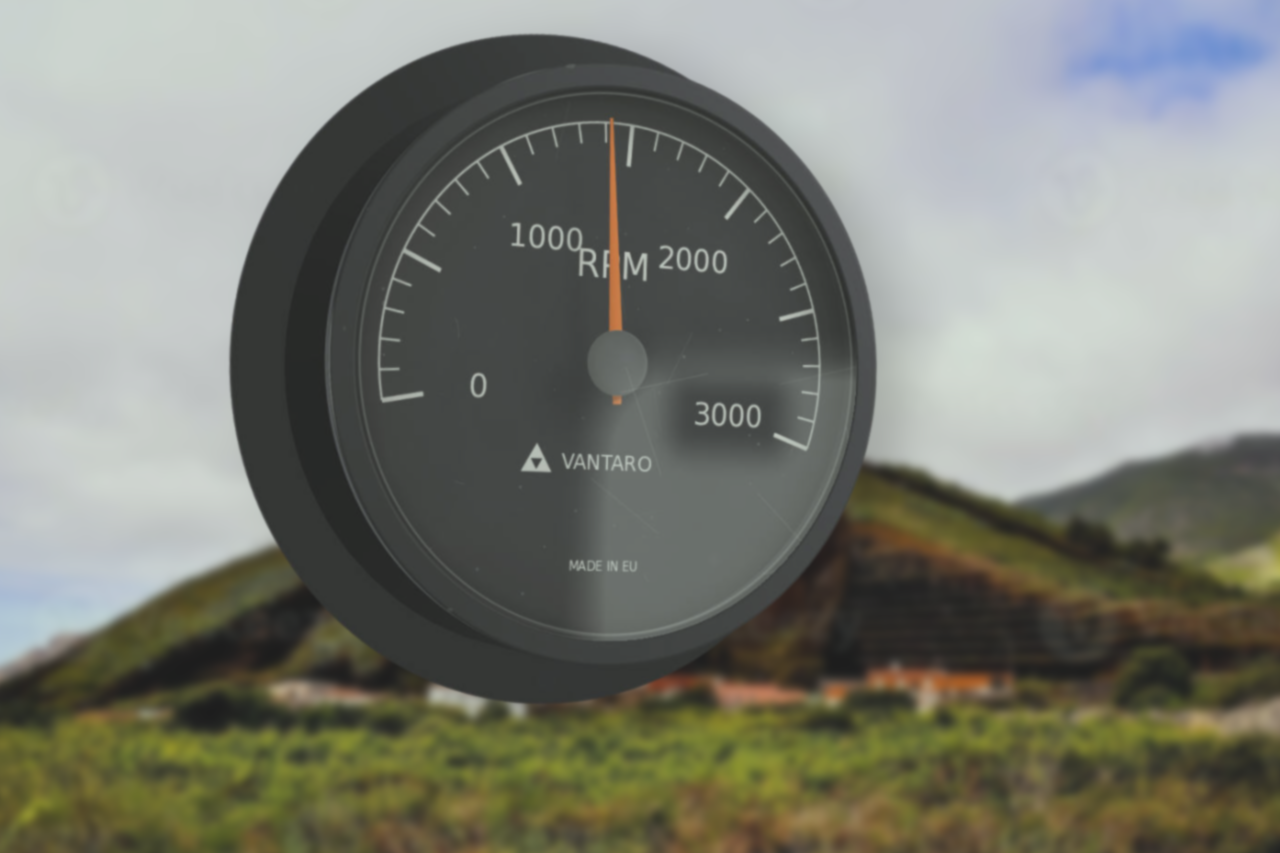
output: **1400** rpm
